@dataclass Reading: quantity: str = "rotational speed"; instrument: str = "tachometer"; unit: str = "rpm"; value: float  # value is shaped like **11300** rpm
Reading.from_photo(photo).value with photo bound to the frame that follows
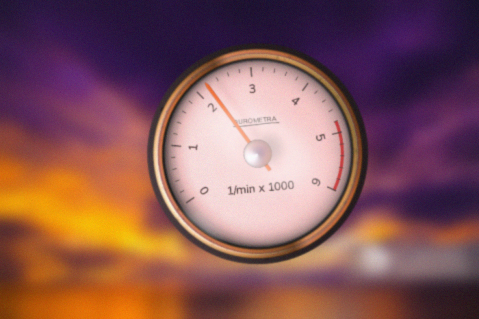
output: **2200** rpm
